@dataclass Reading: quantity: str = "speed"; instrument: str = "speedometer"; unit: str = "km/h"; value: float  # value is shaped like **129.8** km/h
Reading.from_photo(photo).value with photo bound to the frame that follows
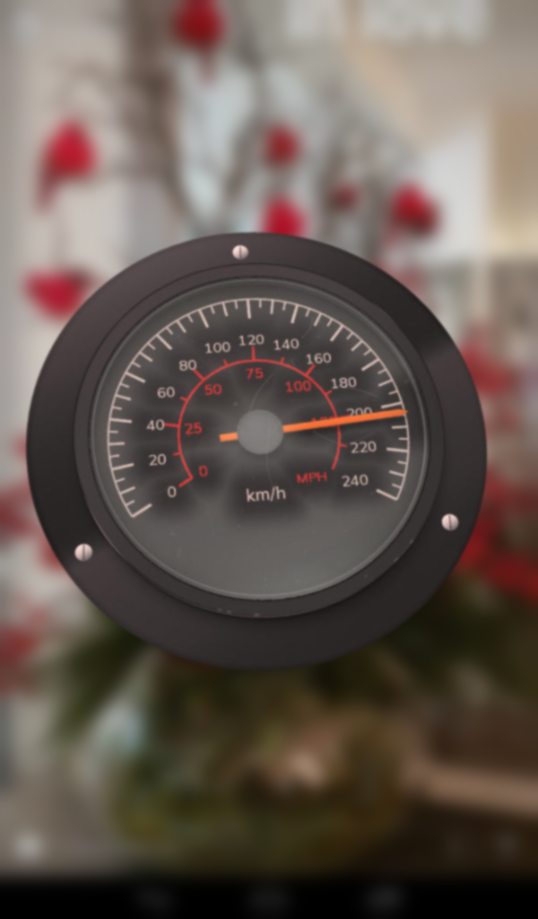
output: **205** km/h
